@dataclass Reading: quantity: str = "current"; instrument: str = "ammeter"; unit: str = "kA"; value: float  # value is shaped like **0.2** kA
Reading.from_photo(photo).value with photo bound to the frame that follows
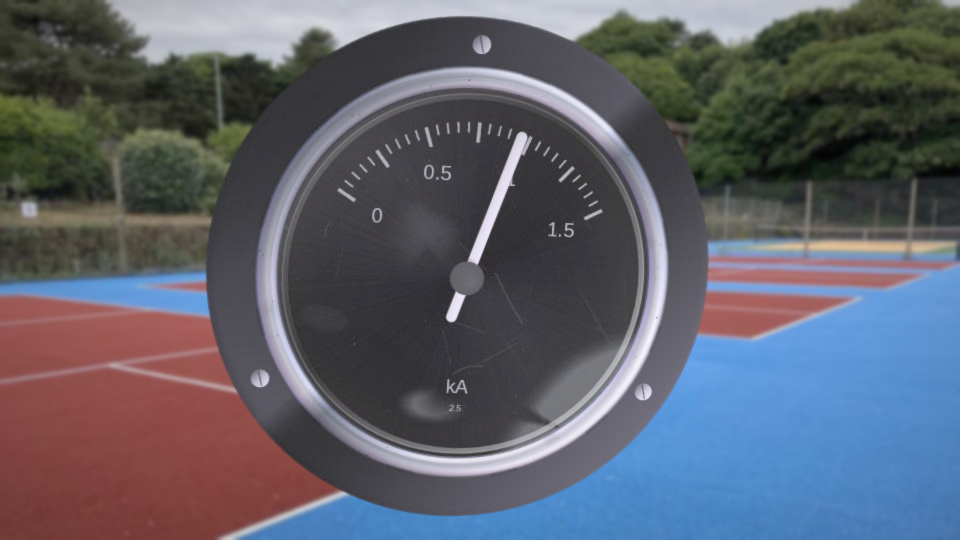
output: **0.95** kA
